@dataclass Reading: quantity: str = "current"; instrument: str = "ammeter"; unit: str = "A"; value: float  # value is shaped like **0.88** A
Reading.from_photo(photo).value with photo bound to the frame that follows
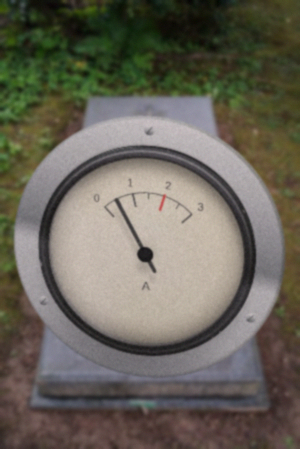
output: **0.5** A
